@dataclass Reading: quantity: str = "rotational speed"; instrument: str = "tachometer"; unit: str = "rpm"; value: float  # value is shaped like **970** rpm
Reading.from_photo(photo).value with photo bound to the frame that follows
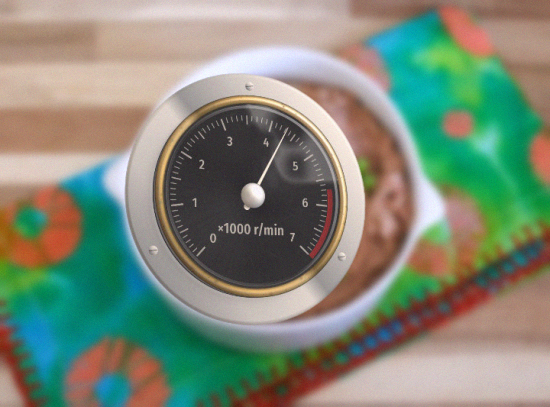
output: **4300** rpm
